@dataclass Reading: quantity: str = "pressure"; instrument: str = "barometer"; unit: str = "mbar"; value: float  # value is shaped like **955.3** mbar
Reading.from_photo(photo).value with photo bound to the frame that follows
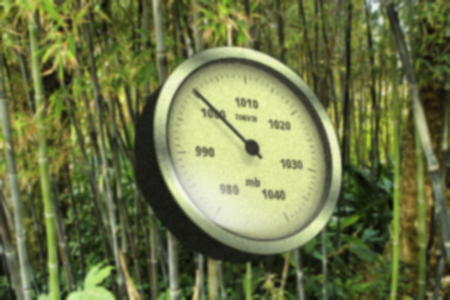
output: **1000** mbar
